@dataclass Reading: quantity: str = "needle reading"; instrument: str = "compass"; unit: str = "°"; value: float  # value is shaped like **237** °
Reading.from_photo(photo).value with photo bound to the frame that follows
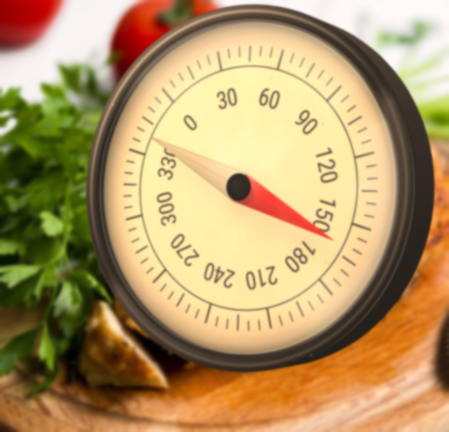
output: **160** °
